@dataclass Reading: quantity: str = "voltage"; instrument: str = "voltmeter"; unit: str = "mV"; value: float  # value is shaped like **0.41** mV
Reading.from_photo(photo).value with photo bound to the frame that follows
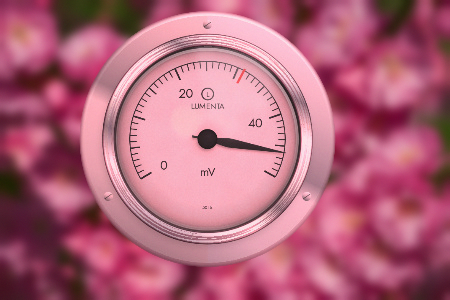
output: **46** mV
